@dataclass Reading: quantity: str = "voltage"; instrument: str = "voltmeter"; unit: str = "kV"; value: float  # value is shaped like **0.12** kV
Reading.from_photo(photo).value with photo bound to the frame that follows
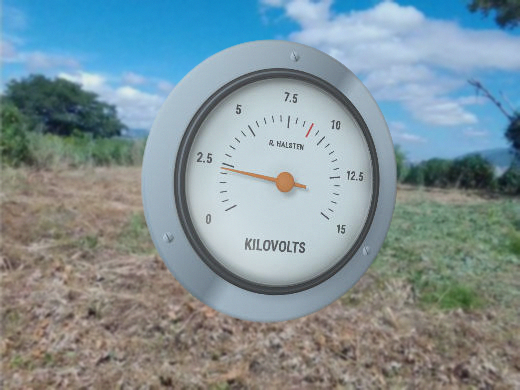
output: **2.25** kV
